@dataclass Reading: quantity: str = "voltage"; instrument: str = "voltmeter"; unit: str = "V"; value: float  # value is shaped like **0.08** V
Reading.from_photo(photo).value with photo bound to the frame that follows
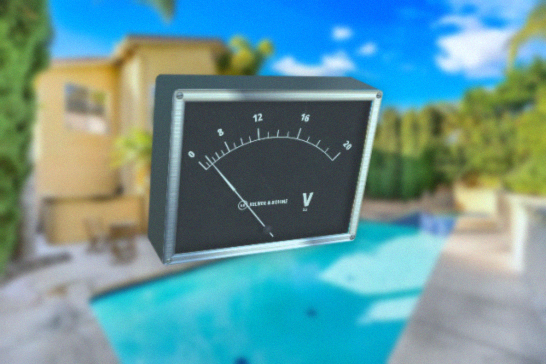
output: **4** V
